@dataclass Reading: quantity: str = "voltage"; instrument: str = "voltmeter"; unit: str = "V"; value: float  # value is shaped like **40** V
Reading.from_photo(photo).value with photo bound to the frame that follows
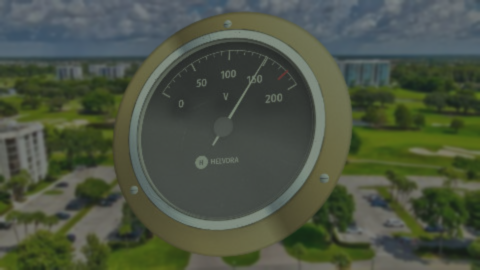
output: **150** V
